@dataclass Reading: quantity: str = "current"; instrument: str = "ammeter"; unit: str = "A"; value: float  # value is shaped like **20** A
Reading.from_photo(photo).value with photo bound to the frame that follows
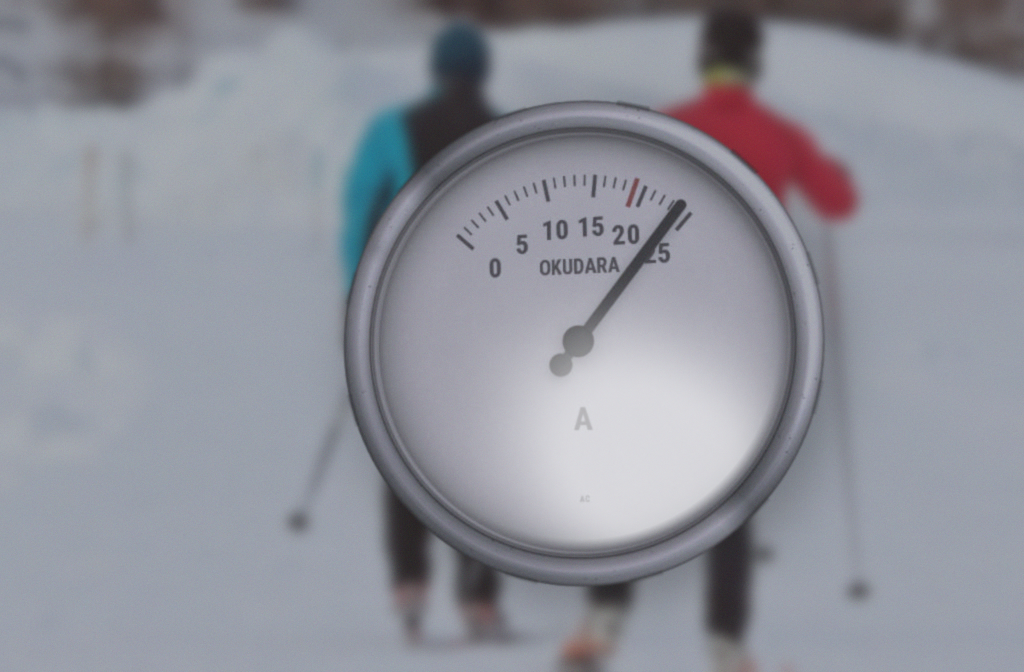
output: **24** A
